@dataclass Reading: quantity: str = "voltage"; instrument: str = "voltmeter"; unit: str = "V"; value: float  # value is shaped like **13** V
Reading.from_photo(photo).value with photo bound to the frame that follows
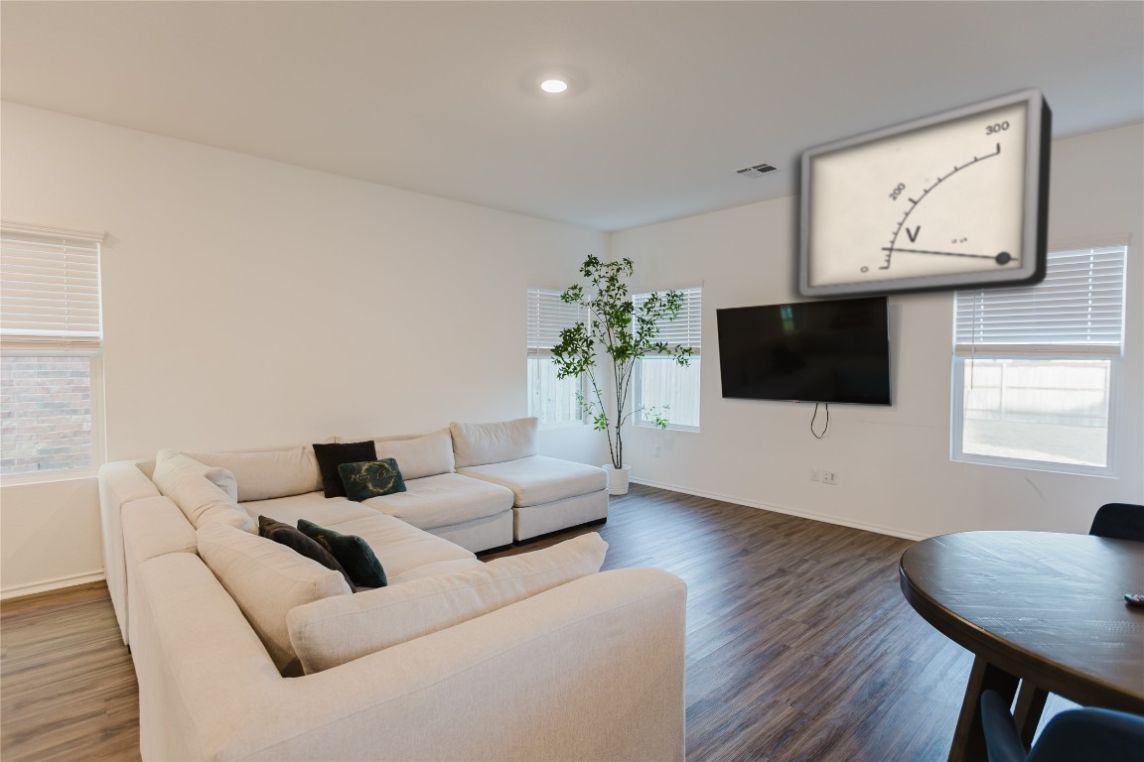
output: **100** V
